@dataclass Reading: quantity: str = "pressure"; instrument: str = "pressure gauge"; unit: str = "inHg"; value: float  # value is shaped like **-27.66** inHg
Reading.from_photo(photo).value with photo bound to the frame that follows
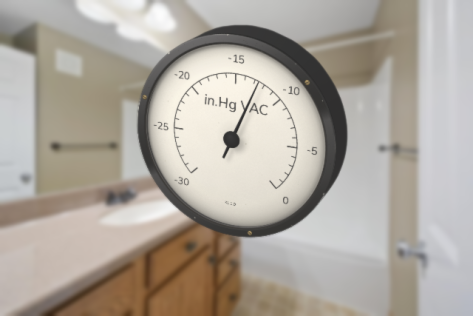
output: **-12.5** inHg
